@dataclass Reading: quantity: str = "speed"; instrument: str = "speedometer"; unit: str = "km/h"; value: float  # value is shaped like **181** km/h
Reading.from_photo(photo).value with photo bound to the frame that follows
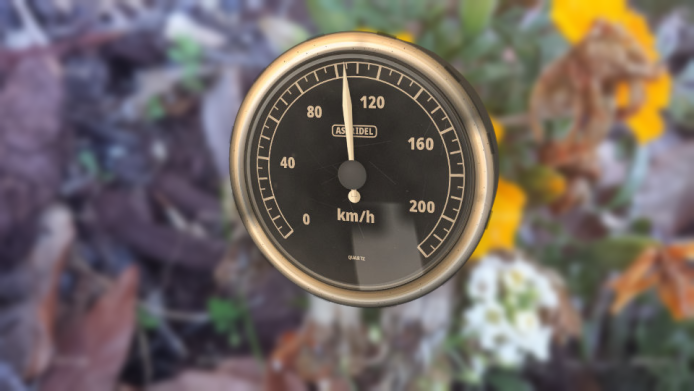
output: **105** km/h
